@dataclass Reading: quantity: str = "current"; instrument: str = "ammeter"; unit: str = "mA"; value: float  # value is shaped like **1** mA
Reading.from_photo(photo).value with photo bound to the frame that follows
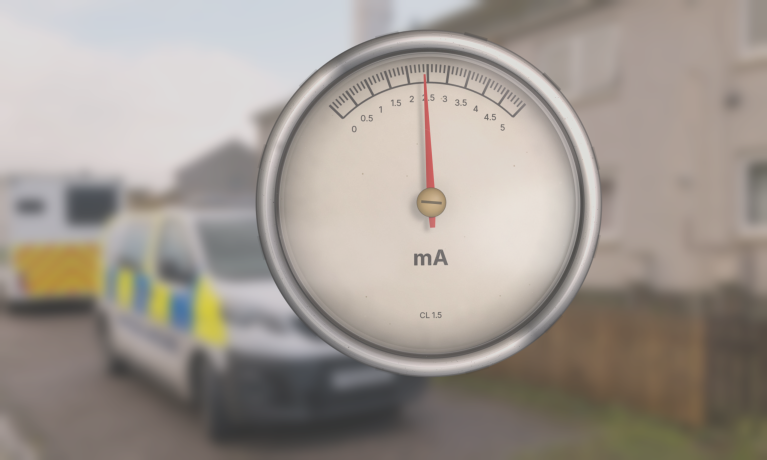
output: **2.4** mA
